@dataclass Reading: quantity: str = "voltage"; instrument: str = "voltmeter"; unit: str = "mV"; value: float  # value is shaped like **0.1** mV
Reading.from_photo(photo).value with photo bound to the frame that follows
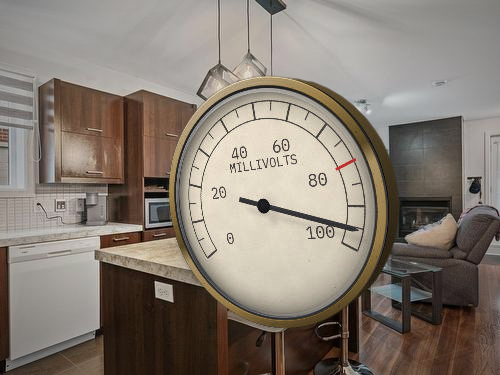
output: **95** mV
